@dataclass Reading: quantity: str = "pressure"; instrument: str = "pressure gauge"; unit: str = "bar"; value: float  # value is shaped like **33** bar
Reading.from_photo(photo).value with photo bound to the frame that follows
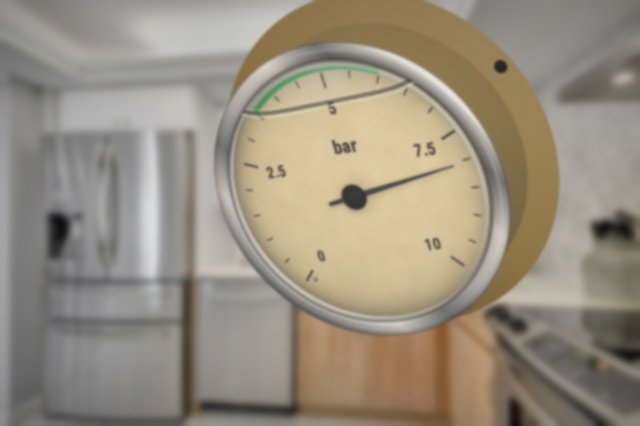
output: **8** bar
